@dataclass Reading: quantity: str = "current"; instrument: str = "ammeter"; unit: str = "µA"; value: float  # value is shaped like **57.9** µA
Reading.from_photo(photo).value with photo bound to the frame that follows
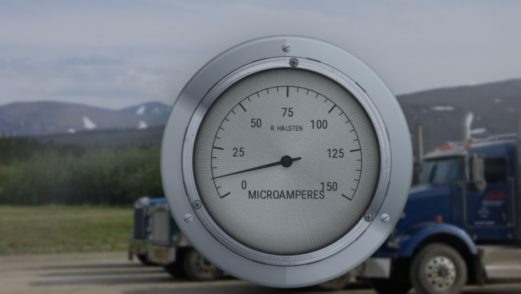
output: **10** µA
